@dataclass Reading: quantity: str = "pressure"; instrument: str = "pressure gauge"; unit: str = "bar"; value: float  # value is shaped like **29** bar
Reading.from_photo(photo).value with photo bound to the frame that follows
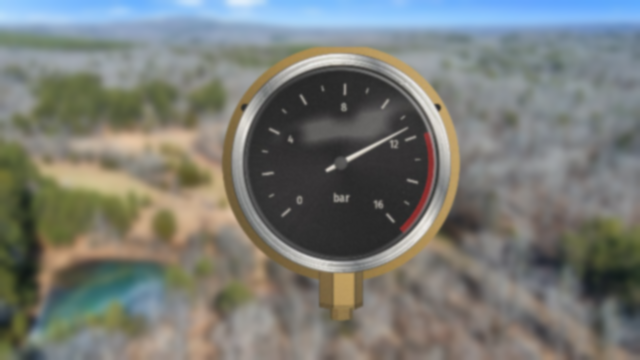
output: **11.5** bar
